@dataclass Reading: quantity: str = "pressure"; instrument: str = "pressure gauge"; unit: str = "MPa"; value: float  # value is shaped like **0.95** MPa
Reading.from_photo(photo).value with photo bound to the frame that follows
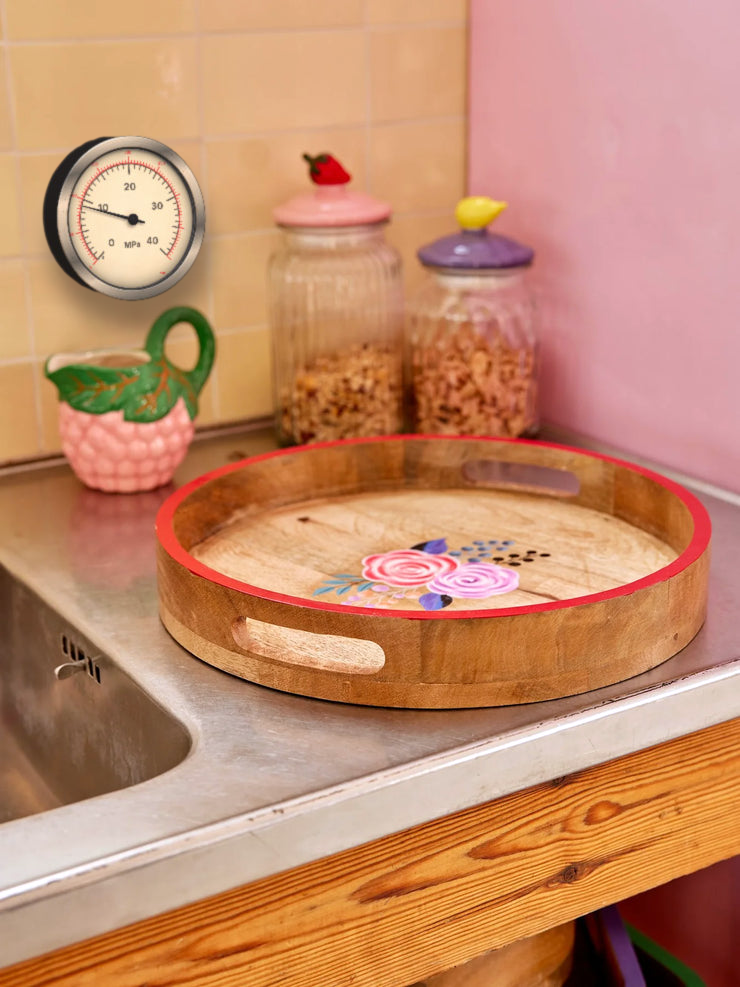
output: **9** MPa
